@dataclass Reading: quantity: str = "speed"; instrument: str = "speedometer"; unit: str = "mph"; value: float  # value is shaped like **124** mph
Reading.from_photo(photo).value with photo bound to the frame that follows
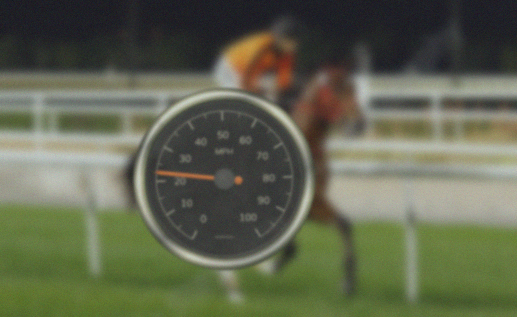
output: **22.5** mph
